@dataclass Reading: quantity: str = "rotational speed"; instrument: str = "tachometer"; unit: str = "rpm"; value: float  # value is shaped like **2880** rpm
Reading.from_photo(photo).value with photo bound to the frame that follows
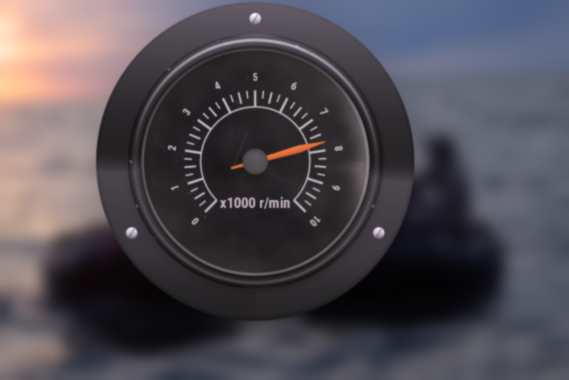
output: **7750** rpm
